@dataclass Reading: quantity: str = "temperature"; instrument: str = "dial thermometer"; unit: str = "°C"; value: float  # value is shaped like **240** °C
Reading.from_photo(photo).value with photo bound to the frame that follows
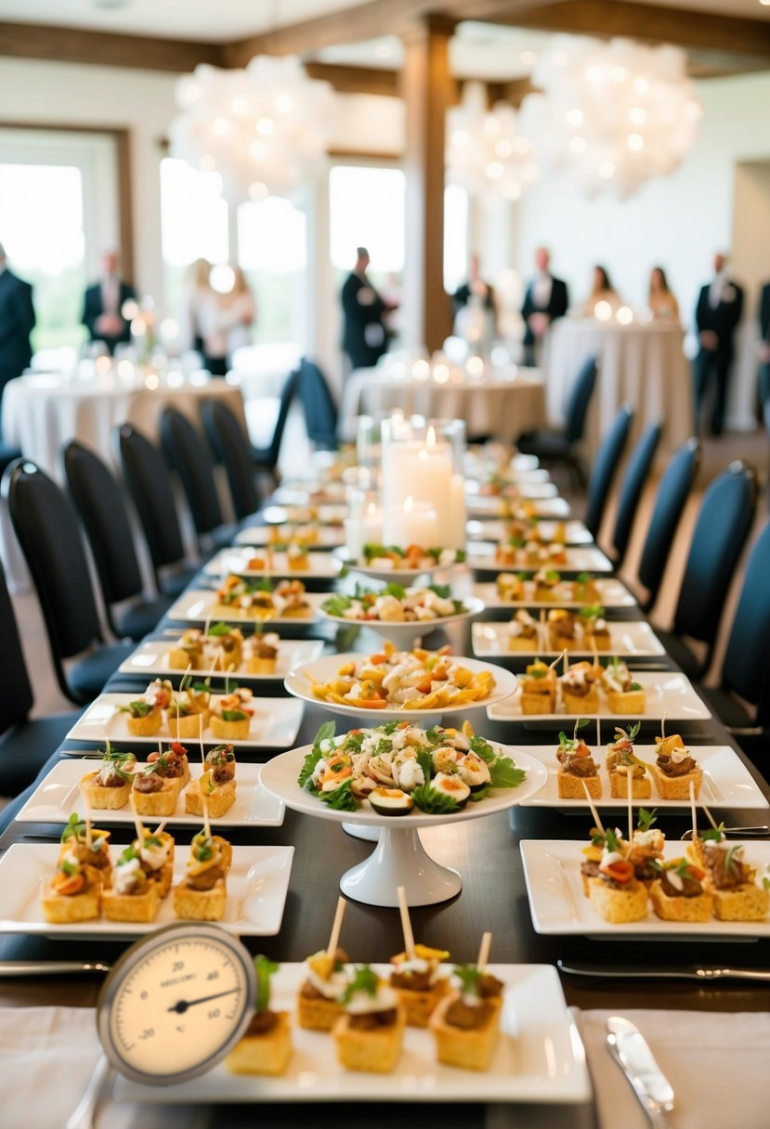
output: **50** °C
